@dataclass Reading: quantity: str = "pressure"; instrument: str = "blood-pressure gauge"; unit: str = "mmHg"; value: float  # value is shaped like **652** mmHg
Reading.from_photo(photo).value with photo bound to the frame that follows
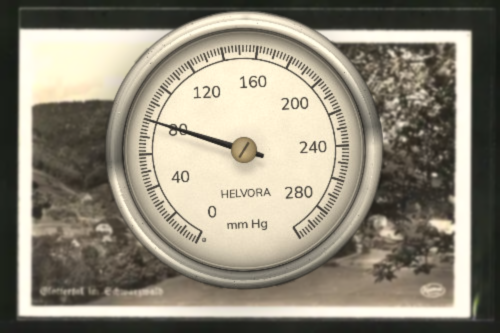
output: **80** mmHg
